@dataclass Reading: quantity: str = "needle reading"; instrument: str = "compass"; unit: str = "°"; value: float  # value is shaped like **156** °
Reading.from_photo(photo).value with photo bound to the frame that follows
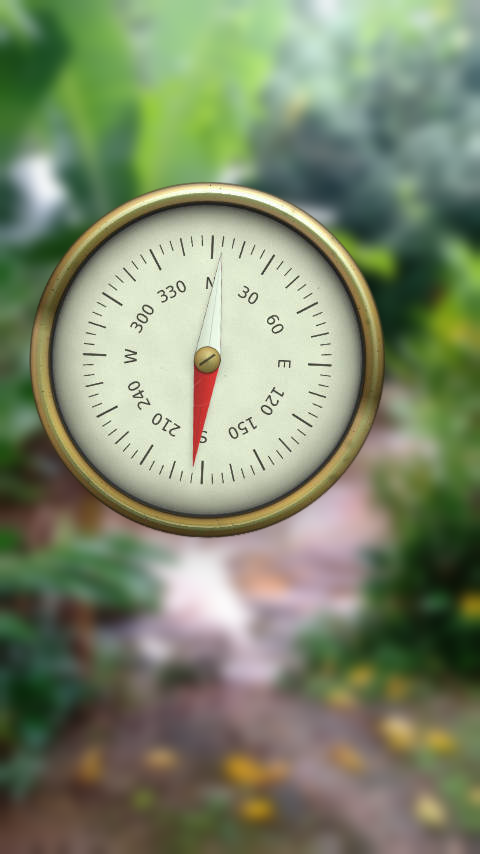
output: **185** °
